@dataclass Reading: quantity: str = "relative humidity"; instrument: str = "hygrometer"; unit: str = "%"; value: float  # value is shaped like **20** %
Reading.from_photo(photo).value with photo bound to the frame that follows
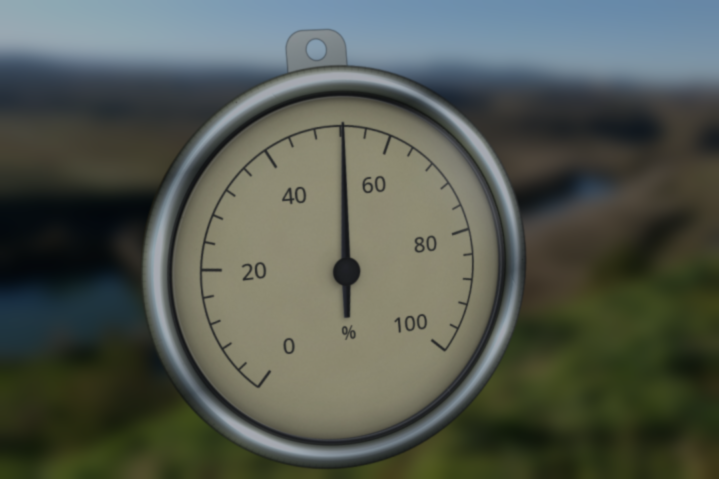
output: **52** %
